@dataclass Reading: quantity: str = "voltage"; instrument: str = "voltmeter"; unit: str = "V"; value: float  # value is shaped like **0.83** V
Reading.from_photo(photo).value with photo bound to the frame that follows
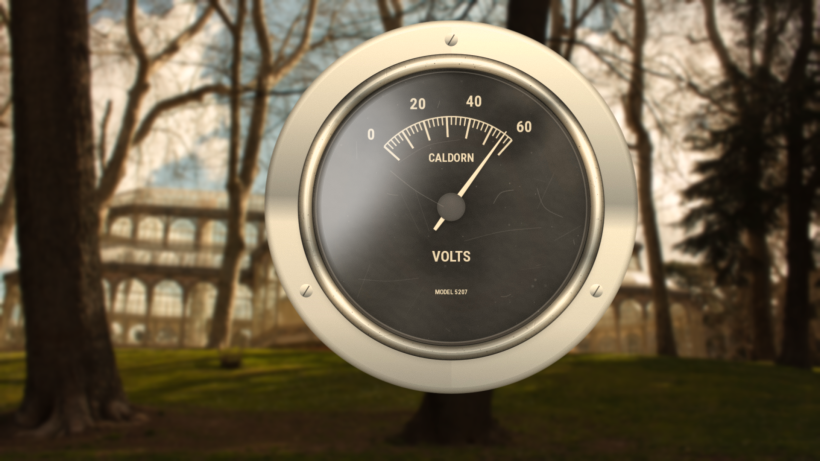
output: **56** V
